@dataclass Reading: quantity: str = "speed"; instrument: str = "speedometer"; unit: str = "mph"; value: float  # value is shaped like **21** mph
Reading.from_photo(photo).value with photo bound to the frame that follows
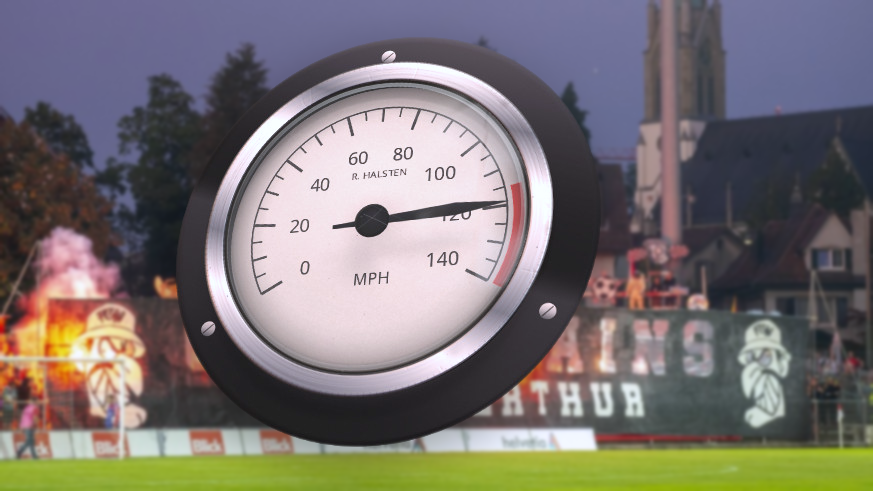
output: **120** mph
